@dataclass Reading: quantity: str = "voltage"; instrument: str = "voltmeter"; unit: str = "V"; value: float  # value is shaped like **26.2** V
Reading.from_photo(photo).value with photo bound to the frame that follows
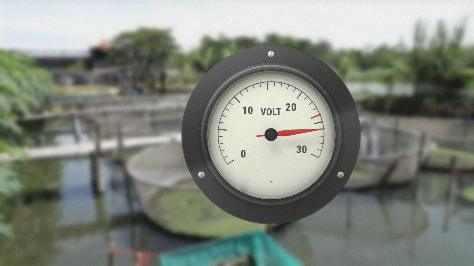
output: **26** V
